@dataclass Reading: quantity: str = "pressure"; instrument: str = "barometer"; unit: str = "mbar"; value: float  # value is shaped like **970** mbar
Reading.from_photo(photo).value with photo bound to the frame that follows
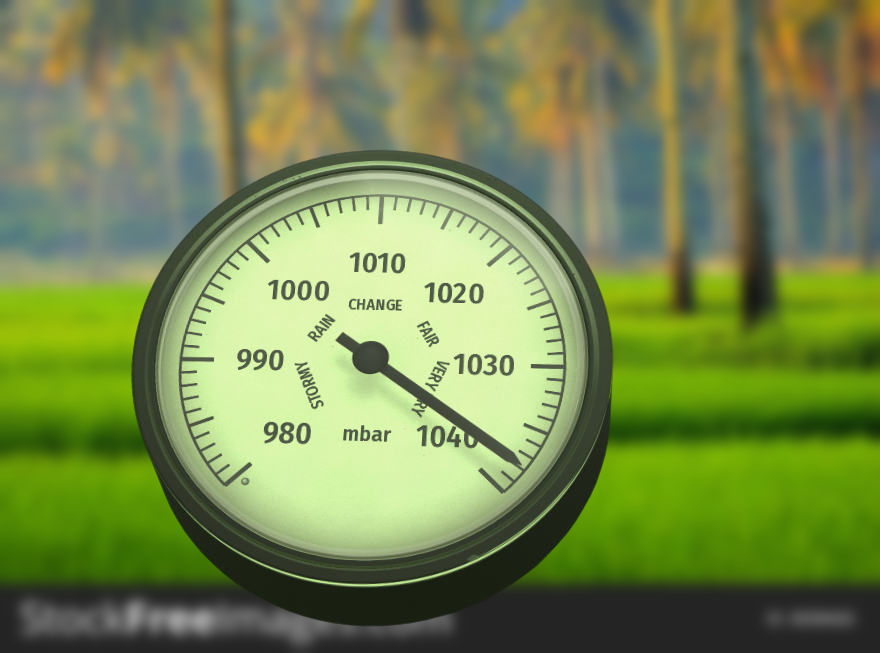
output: **1038** mbar
